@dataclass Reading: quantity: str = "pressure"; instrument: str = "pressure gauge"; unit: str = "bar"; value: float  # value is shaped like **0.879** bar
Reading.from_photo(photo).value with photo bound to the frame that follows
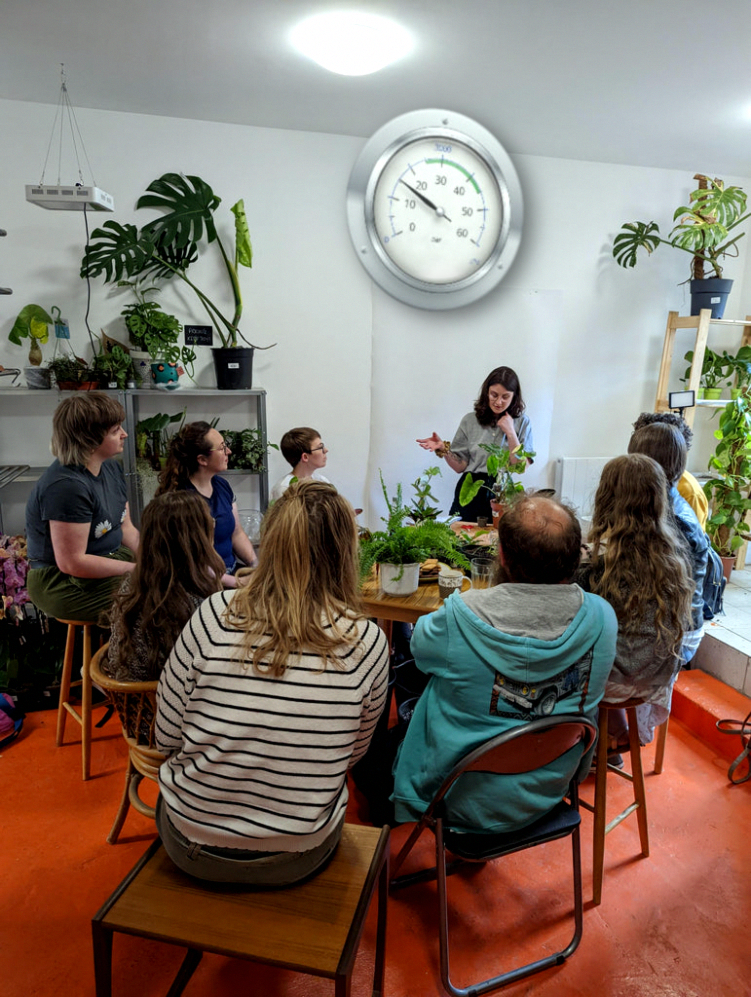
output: **15** bar
